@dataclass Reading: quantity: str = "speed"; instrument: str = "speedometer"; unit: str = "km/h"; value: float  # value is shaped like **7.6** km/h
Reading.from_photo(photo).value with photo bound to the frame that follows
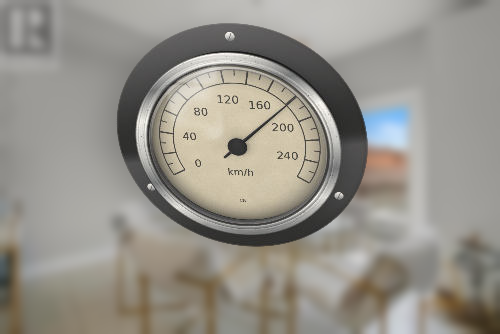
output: **180** km/h
